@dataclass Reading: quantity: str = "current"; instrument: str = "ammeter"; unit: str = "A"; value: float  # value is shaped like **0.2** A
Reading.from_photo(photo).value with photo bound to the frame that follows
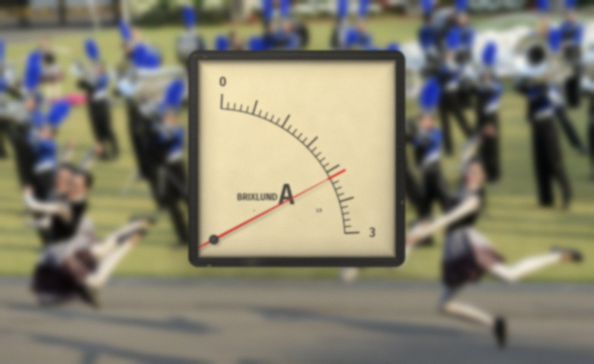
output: **2.1** A
